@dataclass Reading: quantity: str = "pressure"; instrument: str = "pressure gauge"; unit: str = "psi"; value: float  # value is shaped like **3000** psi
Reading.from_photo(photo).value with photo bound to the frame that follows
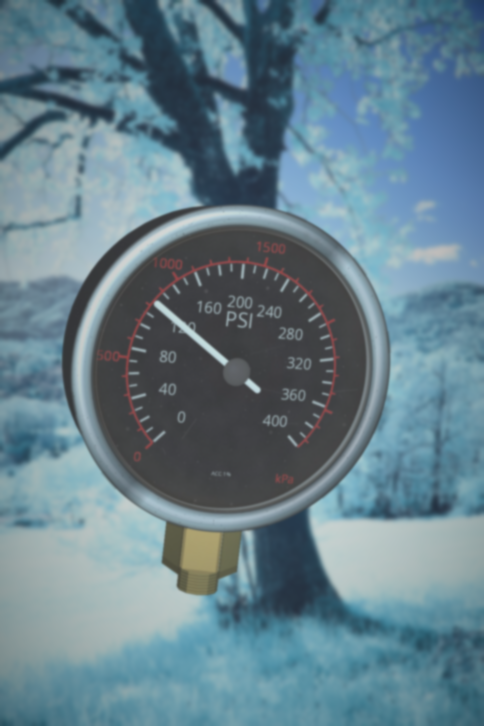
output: **120** psi
